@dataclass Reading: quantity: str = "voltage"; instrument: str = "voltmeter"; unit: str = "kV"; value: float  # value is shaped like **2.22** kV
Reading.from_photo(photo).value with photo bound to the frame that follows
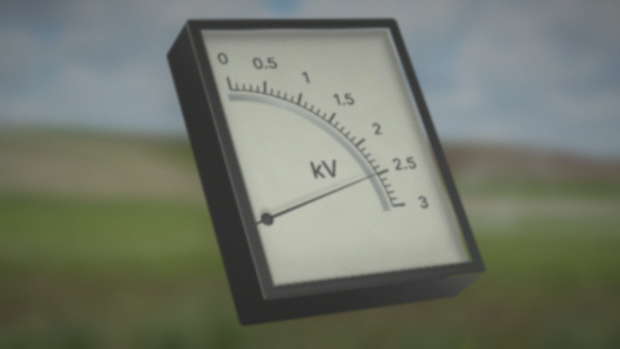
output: **2.5** kV
